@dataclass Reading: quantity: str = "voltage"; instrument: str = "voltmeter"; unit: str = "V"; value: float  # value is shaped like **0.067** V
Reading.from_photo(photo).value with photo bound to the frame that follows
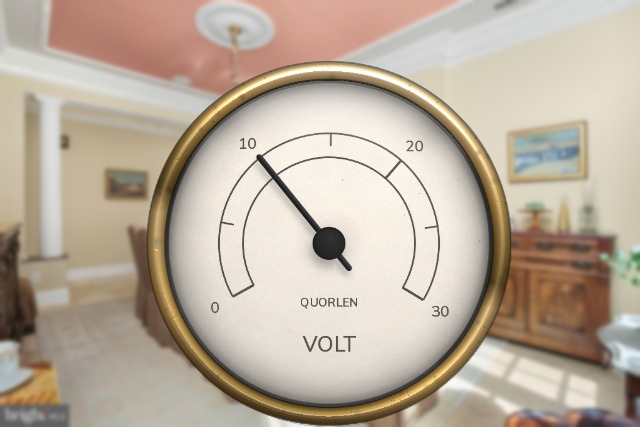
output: **10** V
